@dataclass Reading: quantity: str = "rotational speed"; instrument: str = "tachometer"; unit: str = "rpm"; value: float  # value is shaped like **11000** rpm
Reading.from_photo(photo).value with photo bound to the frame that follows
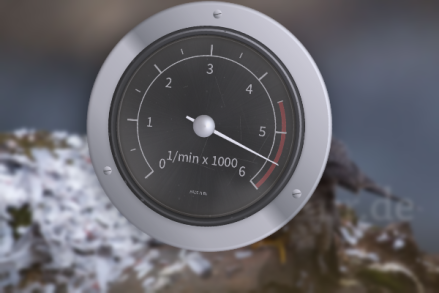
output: **5500** rpm
